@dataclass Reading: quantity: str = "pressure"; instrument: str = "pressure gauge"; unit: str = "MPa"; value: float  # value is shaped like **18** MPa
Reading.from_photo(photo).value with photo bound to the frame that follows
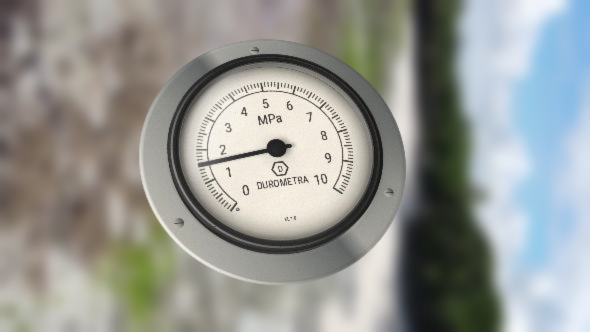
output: **1.5** MPa
